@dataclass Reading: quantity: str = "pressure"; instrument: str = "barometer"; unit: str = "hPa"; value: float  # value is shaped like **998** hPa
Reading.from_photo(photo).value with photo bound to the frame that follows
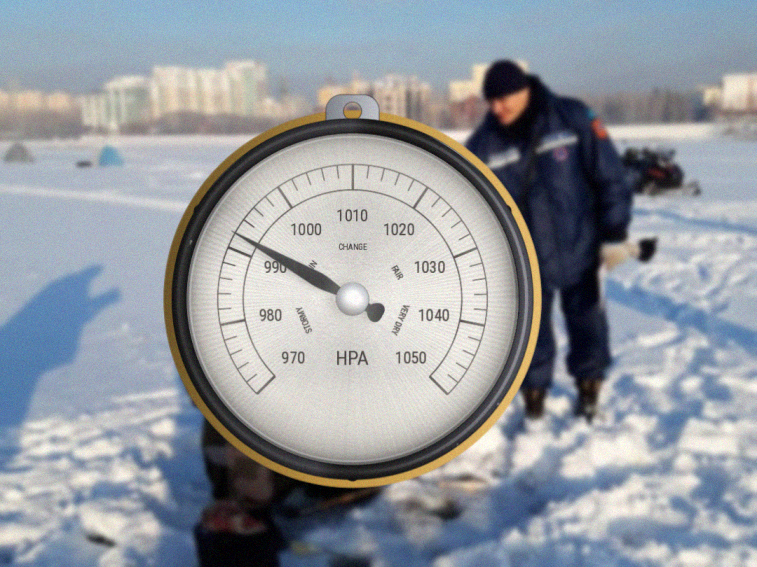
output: **992** hPa
